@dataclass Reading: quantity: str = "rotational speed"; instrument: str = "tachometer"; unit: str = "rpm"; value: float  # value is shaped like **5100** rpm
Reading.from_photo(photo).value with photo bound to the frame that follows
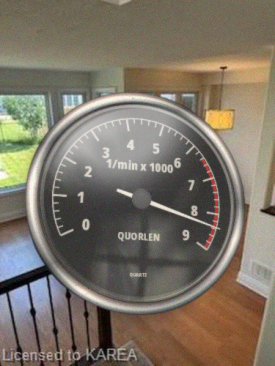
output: **8400** rpm
